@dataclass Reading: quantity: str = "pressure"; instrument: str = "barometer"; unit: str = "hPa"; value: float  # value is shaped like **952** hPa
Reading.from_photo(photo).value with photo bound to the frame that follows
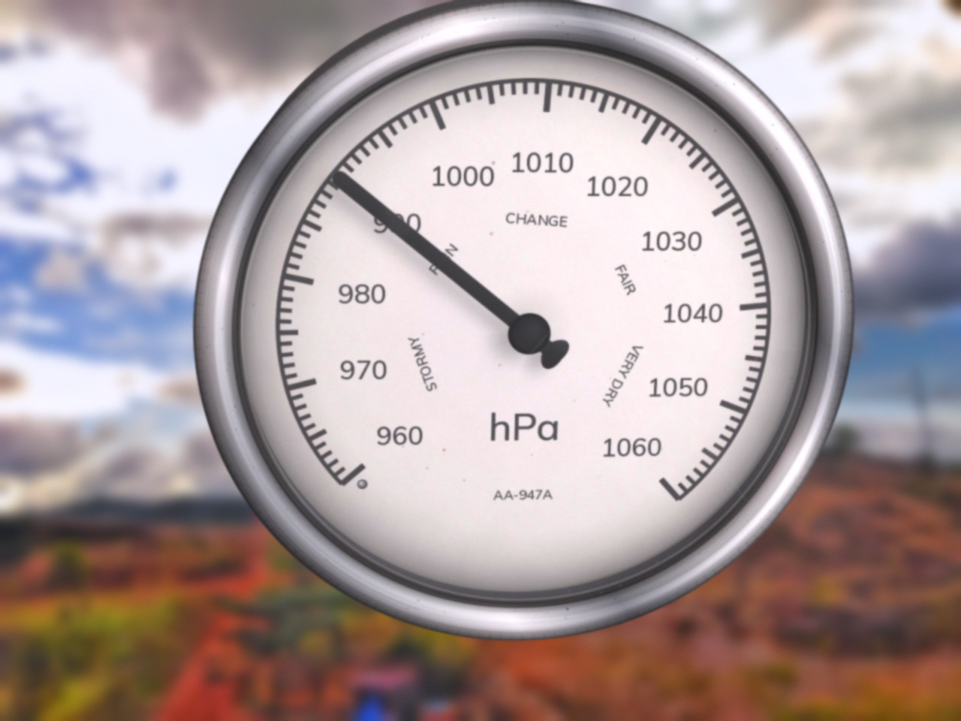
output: **990** hPa
